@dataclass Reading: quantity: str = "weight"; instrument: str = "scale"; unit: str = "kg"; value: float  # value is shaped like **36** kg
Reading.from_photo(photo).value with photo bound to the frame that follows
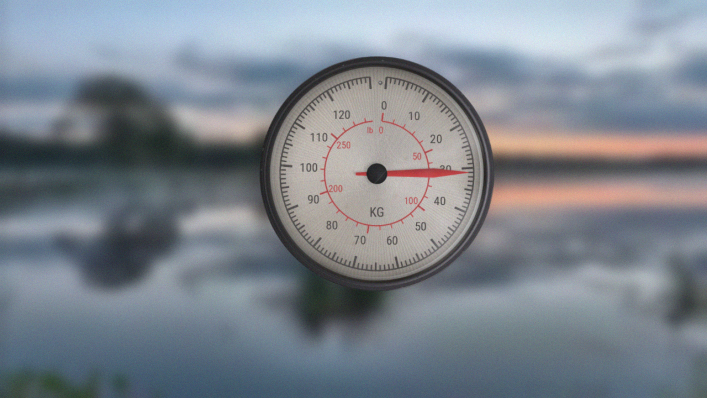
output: **31** kg
